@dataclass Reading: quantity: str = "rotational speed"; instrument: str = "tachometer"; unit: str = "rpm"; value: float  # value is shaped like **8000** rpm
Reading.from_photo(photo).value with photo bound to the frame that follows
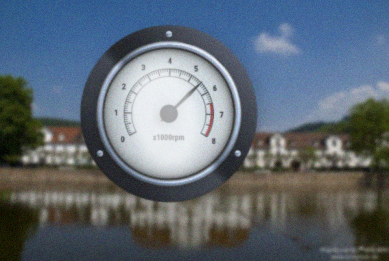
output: **5500** rpm
